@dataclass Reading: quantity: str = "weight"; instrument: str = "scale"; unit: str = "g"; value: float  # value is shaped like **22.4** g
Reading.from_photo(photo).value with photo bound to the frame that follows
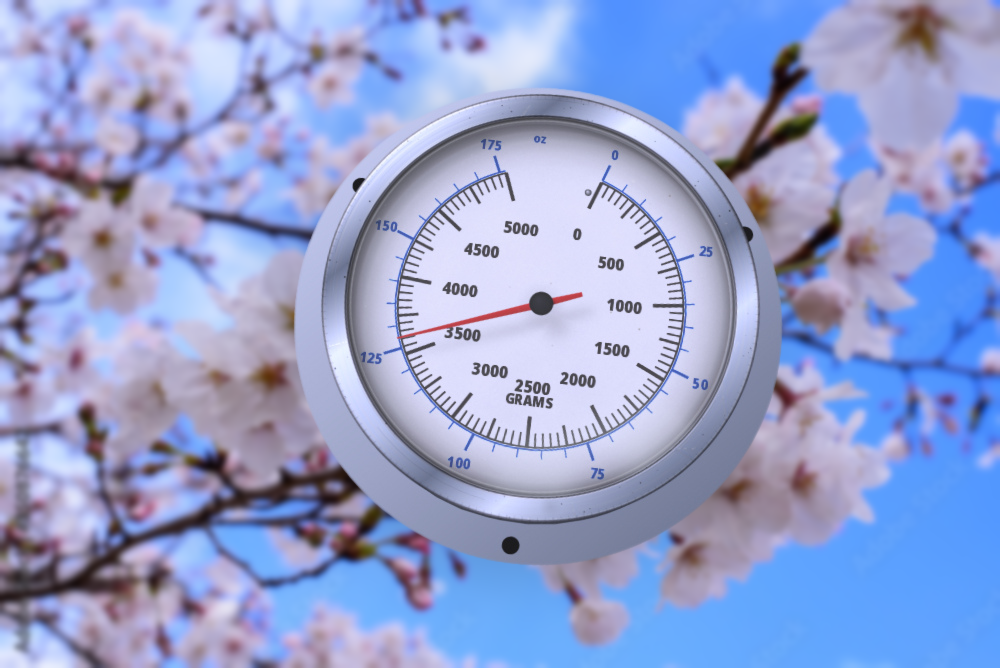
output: **3600** g
